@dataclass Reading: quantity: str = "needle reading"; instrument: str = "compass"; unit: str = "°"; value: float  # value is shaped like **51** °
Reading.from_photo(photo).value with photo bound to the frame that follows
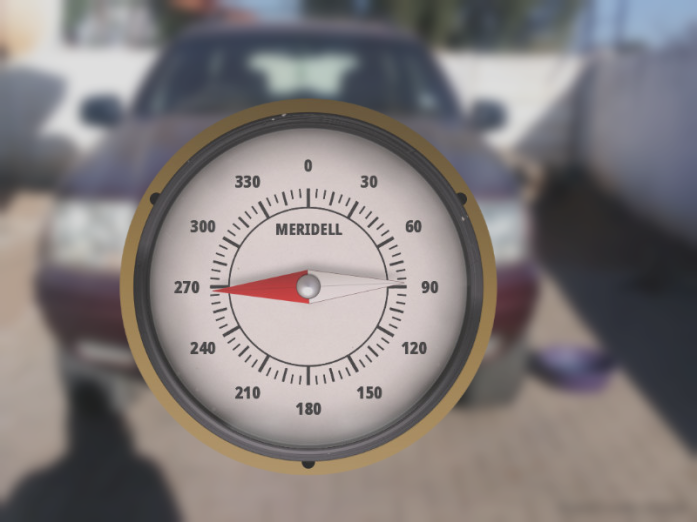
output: **267.5** °
